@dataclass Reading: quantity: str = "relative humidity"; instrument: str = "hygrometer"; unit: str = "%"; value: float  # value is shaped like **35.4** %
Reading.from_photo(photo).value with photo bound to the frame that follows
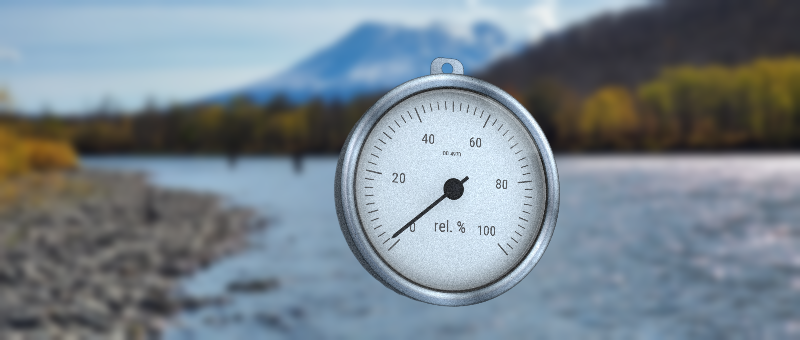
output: **2** %
